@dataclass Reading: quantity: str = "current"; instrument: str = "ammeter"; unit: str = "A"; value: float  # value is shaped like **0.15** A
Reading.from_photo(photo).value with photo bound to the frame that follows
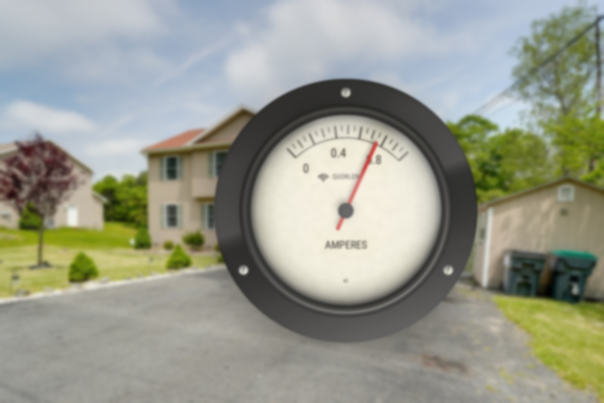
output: **0.75** A
